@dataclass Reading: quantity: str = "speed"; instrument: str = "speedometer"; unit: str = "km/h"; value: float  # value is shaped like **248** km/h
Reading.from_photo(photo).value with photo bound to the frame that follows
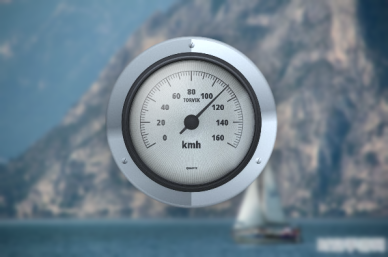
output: **110** km/h
